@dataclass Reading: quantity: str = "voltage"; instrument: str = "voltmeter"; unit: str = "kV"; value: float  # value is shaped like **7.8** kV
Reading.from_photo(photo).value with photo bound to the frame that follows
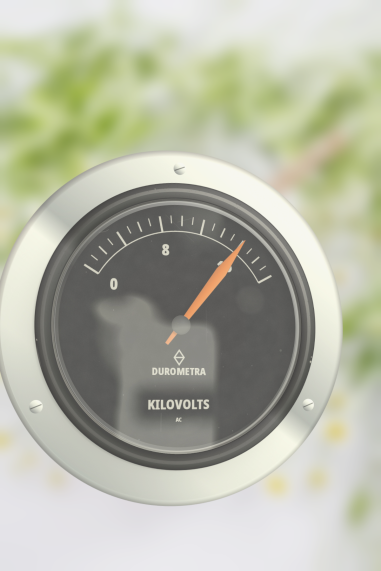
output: **16** kV
